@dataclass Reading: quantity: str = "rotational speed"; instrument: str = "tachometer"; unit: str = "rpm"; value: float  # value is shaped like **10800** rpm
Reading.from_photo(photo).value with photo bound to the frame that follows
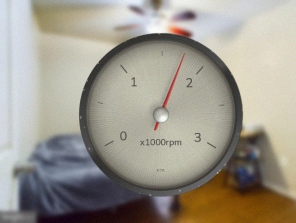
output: **1750** rpm
